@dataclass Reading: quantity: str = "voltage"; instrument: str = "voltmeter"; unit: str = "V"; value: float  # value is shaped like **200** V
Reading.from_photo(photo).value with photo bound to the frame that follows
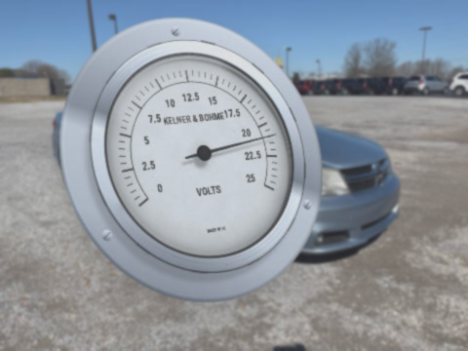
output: **21** V
